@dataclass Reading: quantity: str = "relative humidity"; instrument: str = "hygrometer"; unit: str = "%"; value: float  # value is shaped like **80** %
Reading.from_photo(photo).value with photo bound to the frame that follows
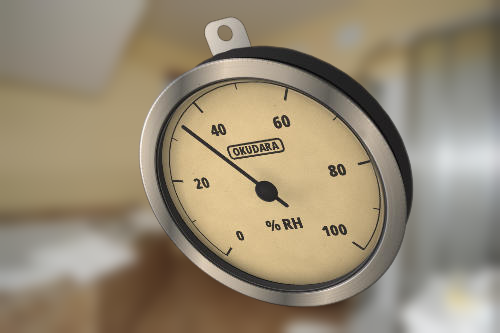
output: **35** %
